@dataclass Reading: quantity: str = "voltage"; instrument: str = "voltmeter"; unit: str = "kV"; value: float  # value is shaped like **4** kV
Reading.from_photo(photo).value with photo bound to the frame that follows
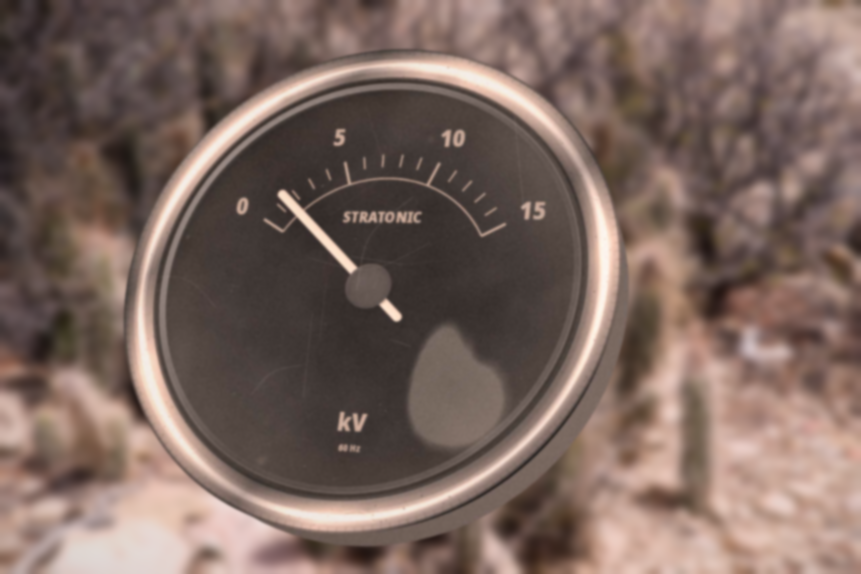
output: **1.5** kV
